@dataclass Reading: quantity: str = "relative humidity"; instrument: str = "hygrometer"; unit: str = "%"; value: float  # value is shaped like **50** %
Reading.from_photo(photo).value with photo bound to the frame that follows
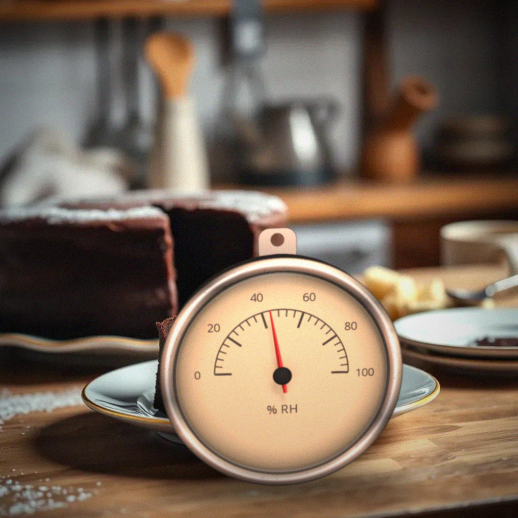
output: **44** %
